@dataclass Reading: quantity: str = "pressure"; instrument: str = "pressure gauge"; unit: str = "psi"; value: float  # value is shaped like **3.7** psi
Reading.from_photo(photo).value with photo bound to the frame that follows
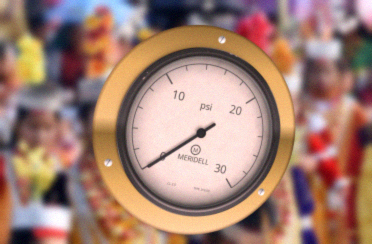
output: **0** psi
